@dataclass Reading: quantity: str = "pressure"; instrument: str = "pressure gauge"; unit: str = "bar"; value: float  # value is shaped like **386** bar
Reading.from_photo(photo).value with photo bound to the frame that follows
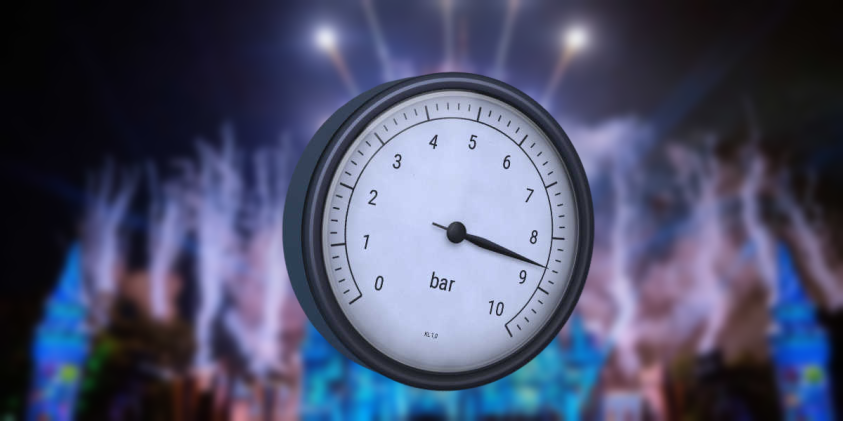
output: **8.6** bar
